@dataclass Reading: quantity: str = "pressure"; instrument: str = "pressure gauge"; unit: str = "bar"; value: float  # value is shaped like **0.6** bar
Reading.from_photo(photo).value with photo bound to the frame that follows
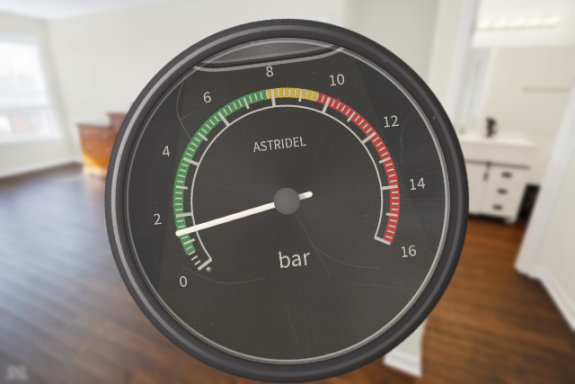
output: **1.4** bar
